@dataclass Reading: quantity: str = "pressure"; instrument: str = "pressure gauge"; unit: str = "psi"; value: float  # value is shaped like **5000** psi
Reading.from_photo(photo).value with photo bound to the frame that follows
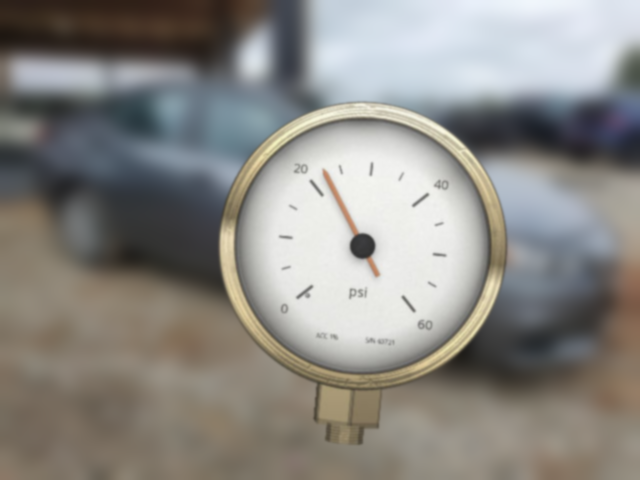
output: **22.5** psi
